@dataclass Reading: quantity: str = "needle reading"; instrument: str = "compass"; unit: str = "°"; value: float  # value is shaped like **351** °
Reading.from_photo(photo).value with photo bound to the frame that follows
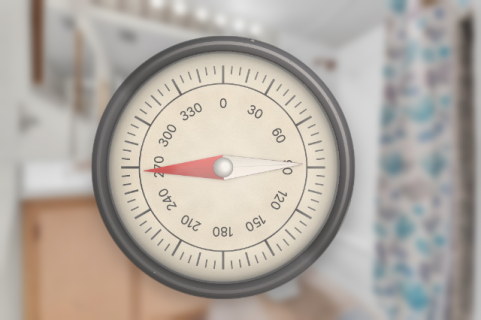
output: **267.5** °
